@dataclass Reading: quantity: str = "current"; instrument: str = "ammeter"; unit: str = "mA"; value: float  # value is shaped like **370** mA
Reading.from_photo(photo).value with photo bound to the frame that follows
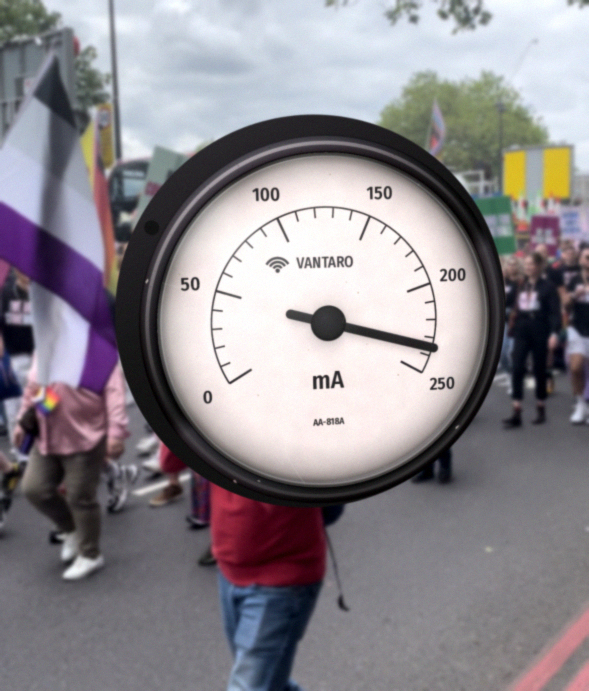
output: **235** mA
